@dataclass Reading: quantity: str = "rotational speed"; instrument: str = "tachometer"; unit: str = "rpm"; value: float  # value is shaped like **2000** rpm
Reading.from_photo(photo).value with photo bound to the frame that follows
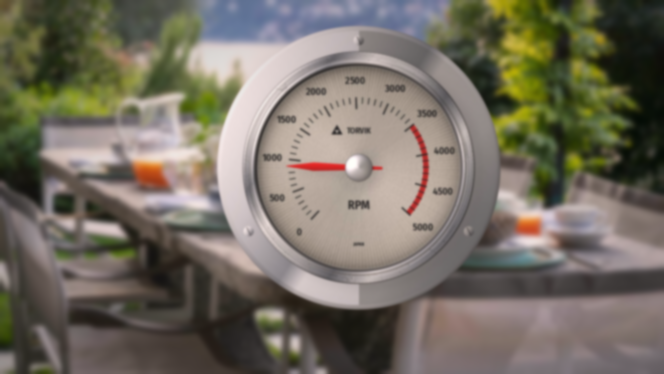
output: **900** rpm
